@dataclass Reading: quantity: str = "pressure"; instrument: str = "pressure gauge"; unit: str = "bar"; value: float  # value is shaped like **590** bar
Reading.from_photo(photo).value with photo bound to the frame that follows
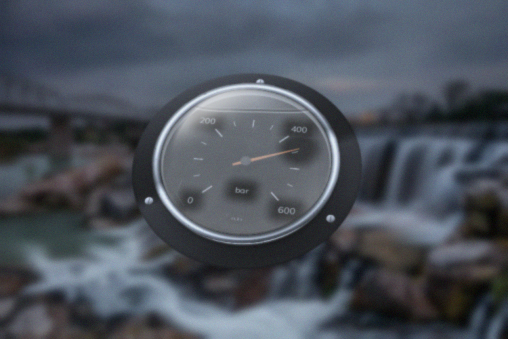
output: **450** bar
